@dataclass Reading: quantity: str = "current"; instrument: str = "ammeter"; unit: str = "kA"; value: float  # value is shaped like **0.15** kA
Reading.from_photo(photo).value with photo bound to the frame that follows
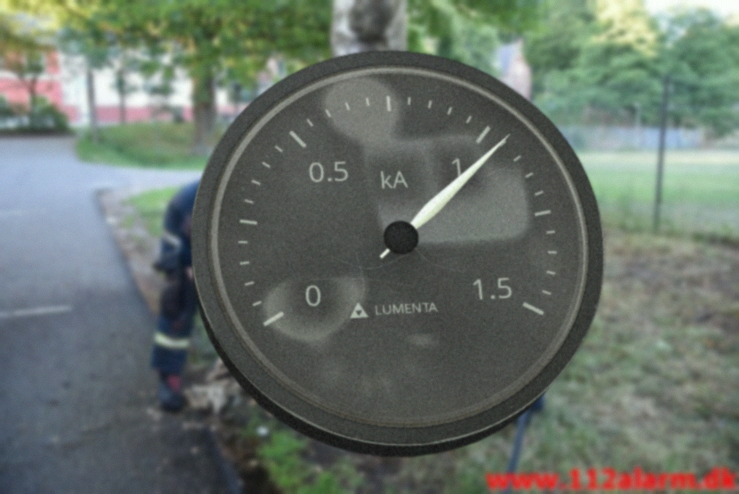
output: **1.05** kA
